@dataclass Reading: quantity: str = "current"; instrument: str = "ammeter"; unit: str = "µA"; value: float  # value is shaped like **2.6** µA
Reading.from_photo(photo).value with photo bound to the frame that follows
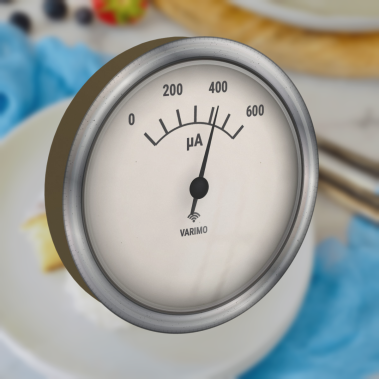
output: **400** µA
